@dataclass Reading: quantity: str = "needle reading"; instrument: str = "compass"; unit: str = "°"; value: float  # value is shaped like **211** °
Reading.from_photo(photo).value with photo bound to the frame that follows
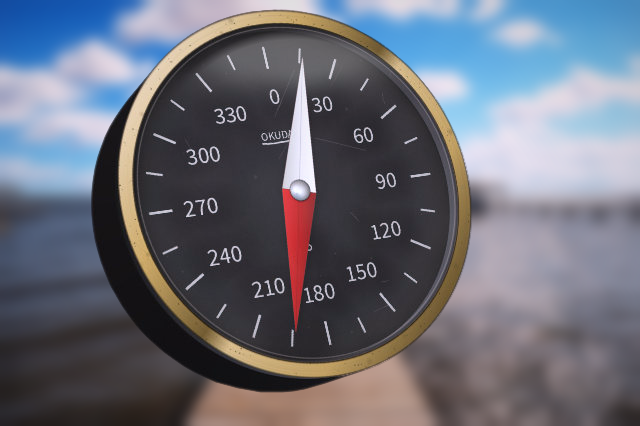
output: **195** °
